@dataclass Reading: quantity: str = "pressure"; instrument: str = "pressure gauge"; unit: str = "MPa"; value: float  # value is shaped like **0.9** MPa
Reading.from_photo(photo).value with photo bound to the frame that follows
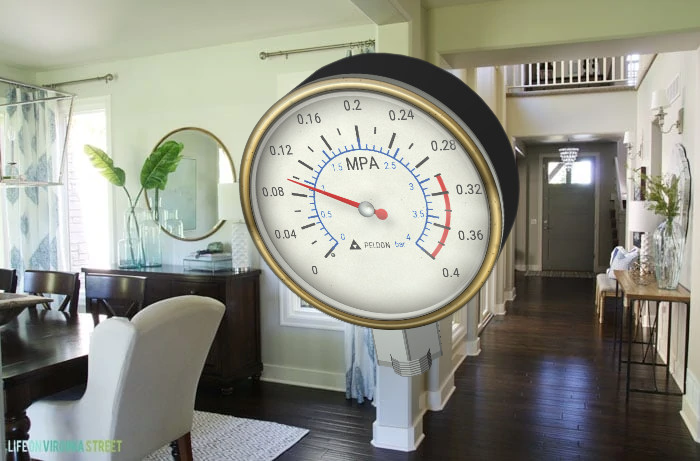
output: **0.1** MPa
